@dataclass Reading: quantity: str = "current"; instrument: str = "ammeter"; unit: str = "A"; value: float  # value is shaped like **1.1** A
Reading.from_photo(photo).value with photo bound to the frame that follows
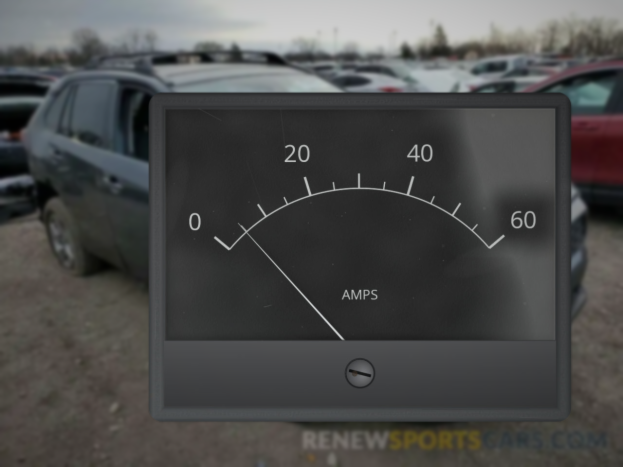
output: **5** A
